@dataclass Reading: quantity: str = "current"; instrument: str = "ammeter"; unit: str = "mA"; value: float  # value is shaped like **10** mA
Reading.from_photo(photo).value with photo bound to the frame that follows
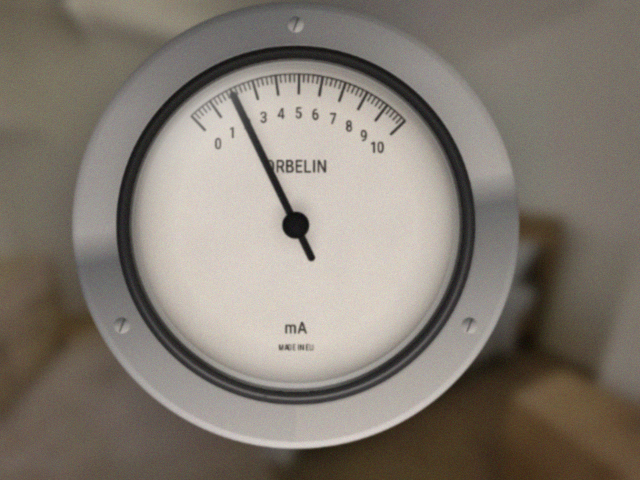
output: **2** mA
